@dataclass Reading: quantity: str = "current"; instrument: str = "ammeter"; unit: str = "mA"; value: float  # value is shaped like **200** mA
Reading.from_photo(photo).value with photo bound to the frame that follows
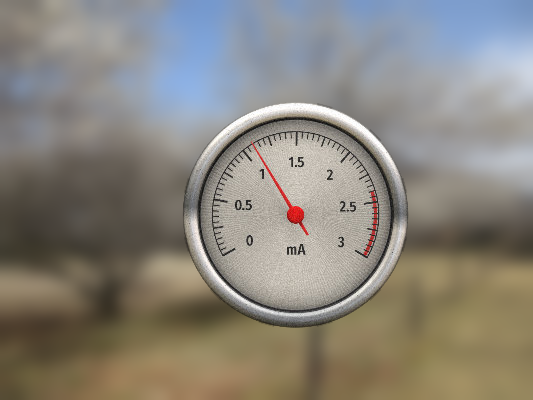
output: **1.1** mA
